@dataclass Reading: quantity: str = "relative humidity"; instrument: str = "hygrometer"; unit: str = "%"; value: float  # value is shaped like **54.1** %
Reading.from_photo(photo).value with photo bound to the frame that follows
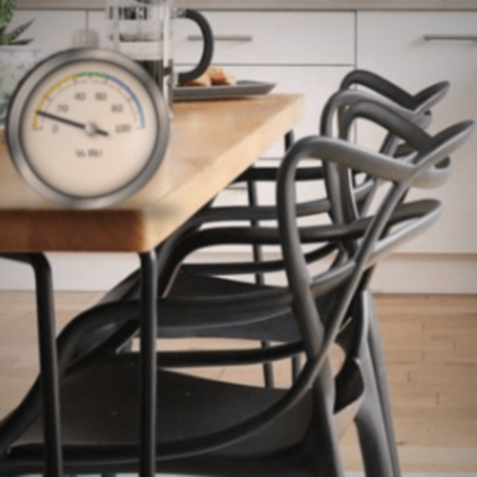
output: **10** %
